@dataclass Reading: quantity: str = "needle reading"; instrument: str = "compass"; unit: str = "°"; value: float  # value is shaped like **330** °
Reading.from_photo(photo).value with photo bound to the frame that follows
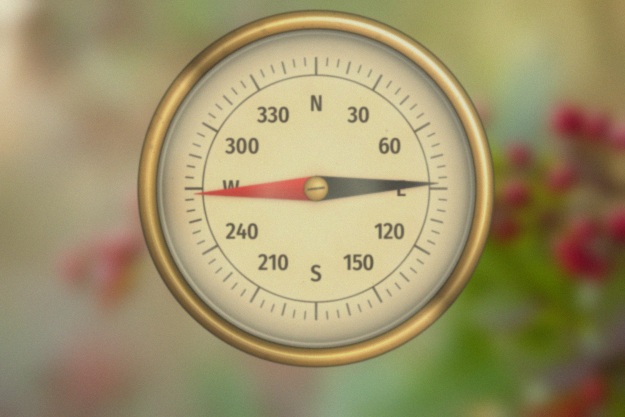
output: **267.5** °
